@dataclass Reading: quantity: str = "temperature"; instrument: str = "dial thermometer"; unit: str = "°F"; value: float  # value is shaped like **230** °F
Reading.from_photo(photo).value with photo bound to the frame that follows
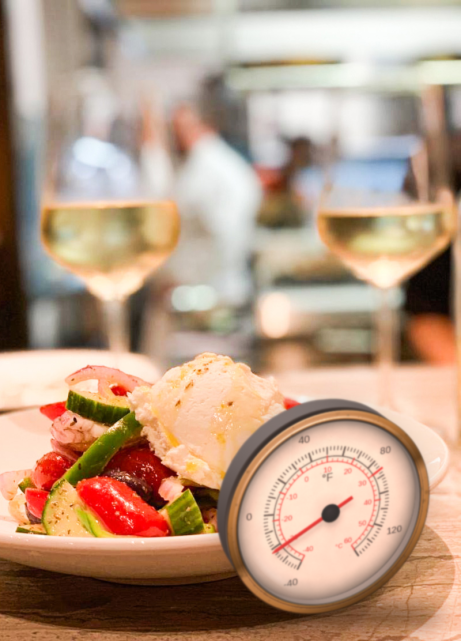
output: **-20** °F
